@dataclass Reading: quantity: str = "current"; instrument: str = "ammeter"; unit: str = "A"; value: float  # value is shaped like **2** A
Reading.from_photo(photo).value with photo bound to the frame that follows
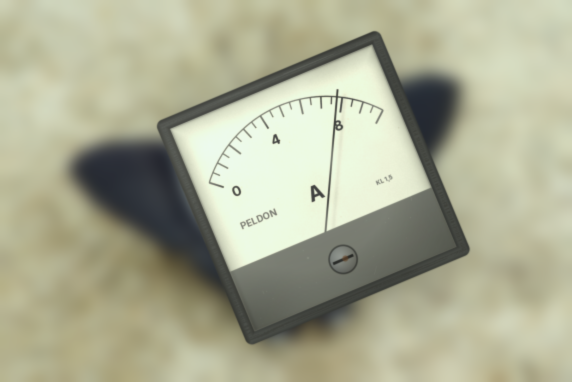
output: **7.75** A
